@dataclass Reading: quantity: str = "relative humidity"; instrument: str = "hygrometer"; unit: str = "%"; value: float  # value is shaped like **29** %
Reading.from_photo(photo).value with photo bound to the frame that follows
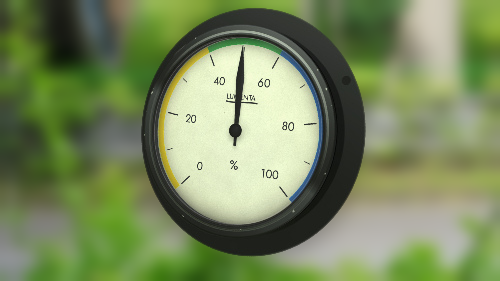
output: **50** %
